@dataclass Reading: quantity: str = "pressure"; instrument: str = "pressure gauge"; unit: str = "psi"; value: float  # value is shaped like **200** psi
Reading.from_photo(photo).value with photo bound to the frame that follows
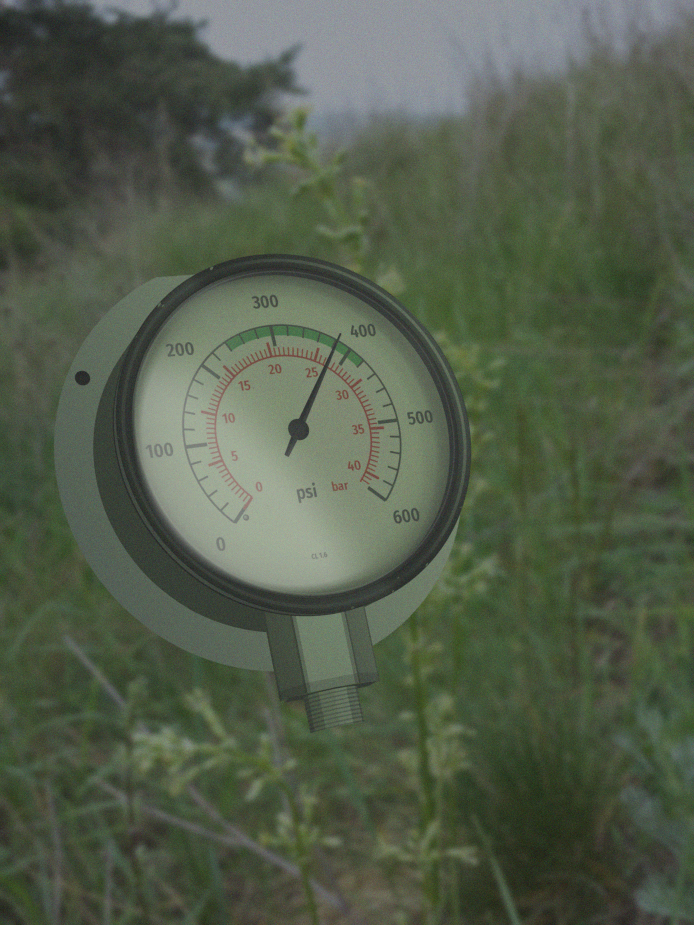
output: **380** psi
